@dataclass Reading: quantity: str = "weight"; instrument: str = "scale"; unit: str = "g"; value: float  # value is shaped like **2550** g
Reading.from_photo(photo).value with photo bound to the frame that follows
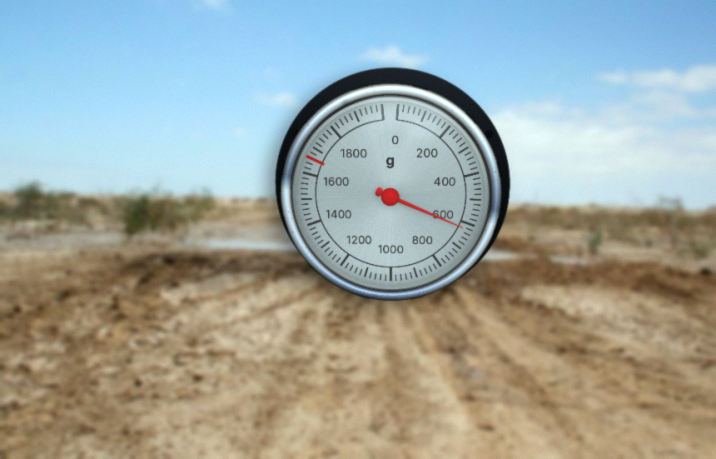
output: **620** g
